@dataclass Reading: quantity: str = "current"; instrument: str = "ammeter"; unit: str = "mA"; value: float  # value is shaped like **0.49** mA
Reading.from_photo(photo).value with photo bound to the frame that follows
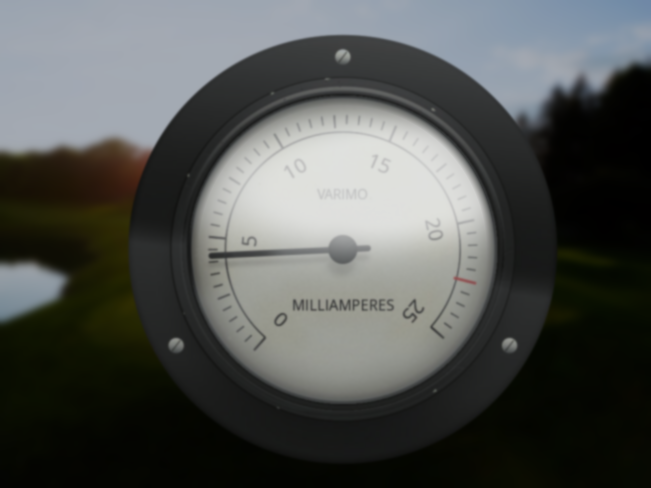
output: **4.25** mA
